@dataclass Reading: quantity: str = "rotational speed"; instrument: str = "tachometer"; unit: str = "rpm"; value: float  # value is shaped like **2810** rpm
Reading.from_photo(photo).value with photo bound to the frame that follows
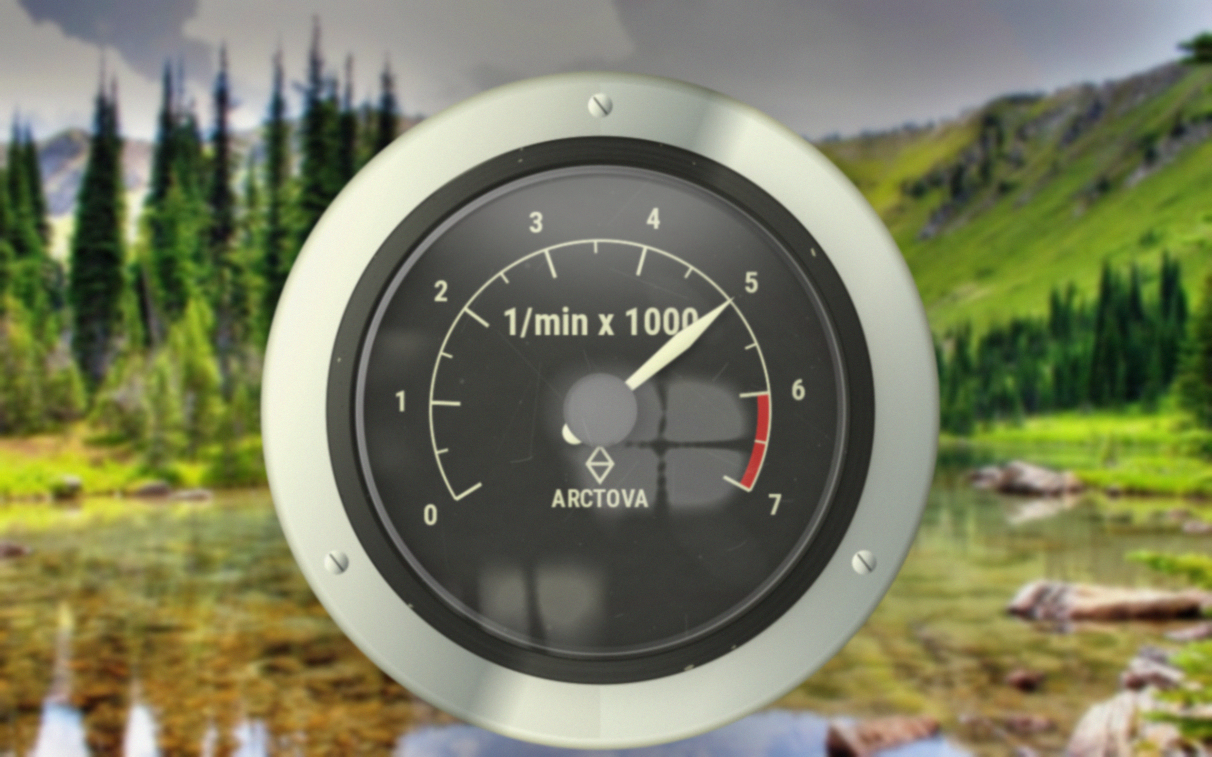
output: **5000** rpm
